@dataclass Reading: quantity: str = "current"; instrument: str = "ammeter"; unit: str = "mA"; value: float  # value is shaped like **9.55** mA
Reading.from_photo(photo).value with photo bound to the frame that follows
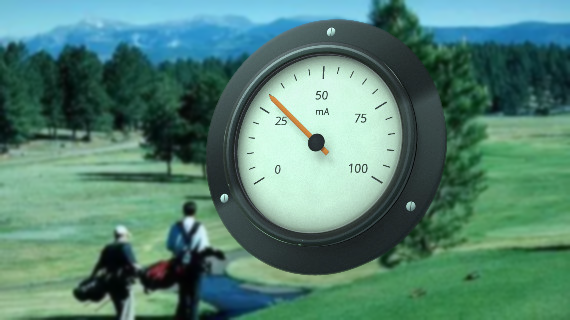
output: **30** mA
